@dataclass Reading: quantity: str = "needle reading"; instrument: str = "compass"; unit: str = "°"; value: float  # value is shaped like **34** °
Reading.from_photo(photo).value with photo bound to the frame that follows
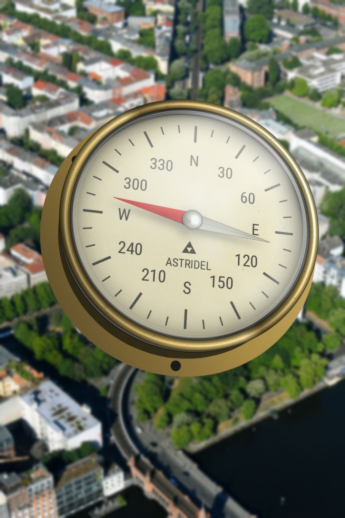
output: **280** °
